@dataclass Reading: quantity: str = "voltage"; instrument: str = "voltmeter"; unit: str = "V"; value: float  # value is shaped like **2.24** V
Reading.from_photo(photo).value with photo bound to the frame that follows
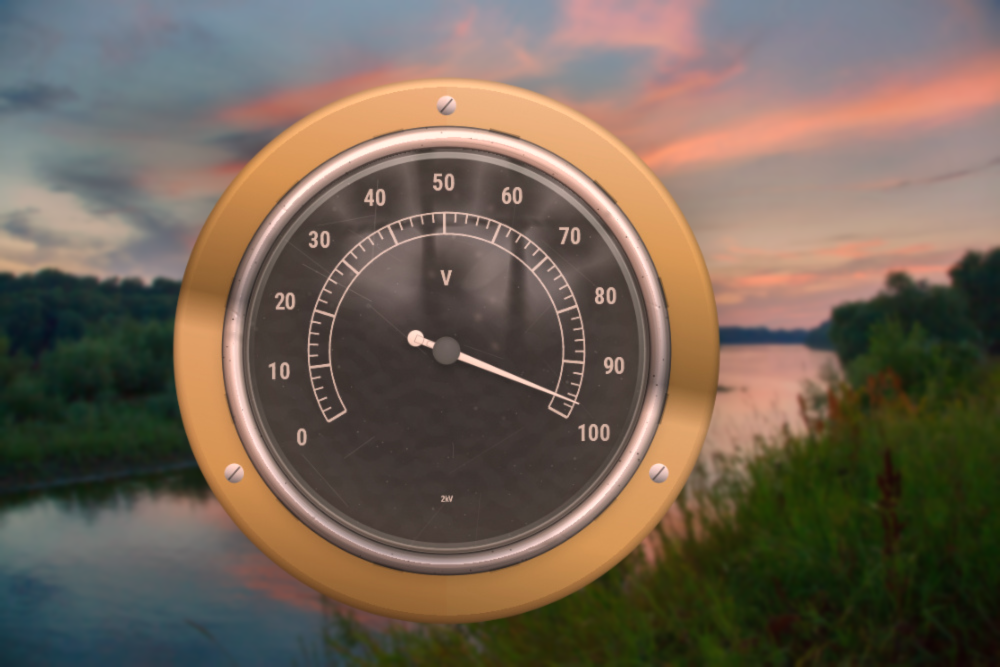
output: **97** V
